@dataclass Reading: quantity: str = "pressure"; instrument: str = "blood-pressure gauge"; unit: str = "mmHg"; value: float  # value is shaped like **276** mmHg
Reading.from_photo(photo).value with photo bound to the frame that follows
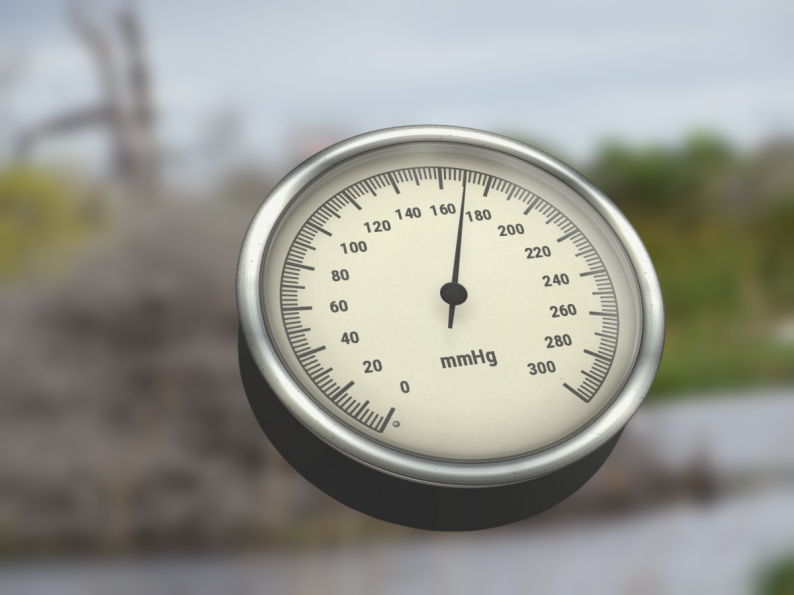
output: **170** mmHg
